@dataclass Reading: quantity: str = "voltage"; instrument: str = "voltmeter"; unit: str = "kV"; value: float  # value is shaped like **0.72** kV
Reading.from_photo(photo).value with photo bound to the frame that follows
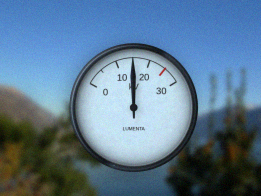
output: **15** kV
